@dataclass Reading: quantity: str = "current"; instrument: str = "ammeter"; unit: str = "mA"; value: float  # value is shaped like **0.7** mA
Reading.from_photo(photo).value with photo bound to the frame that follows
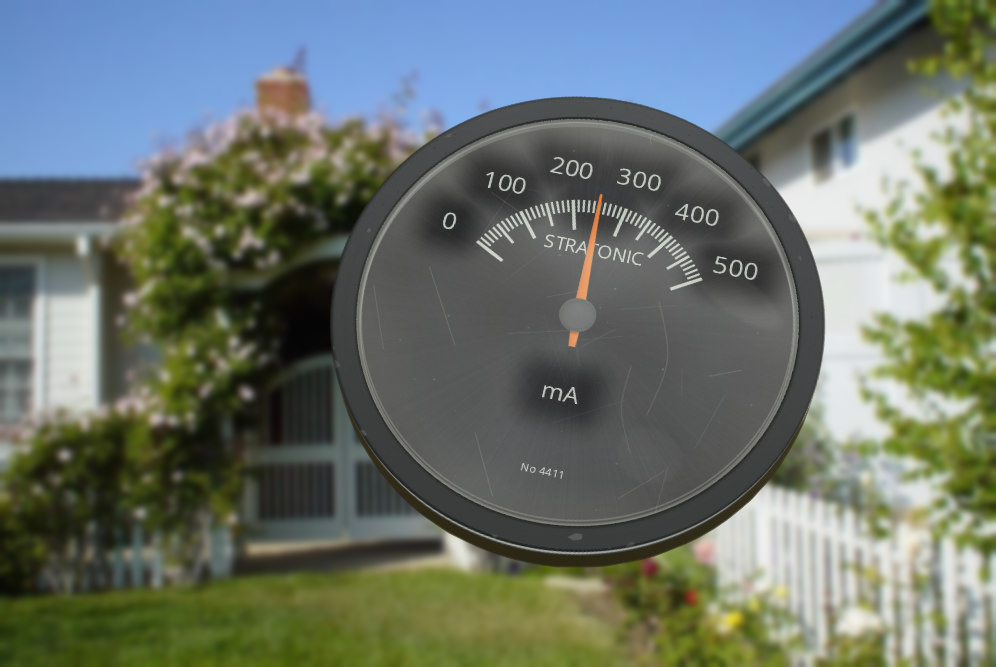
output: **250** mA
